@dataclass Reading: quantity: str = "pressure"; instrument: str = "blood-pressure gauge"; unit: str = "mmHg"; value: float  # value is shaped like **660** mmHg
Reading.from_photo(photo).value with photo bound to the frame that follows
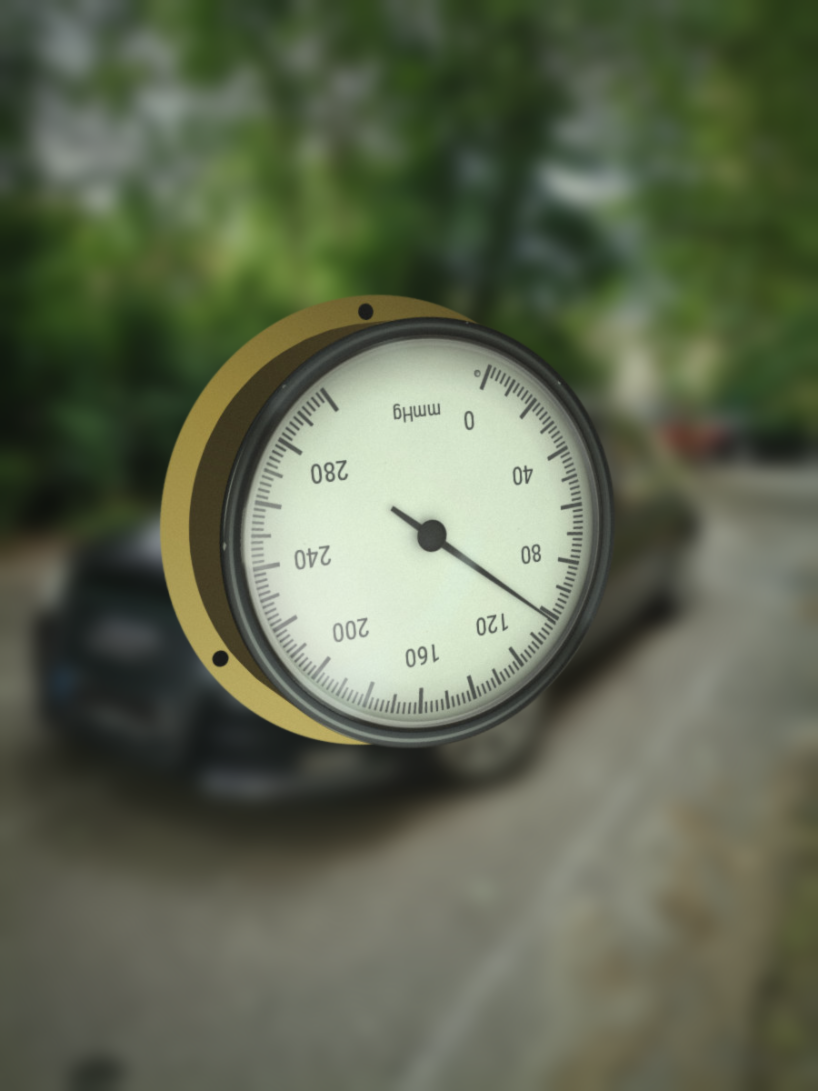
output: **102** mmHg
